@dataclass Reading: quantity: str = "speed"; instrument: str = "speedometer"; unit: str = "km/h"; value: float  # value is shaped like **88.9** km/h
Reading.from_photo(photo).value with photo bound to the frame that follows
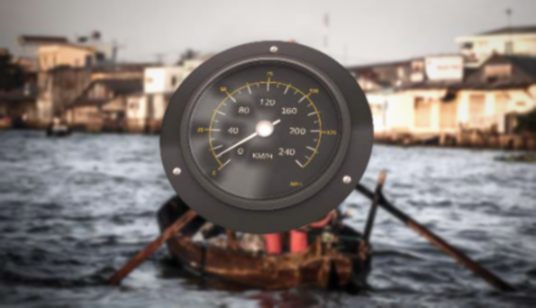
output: **10** km/h
